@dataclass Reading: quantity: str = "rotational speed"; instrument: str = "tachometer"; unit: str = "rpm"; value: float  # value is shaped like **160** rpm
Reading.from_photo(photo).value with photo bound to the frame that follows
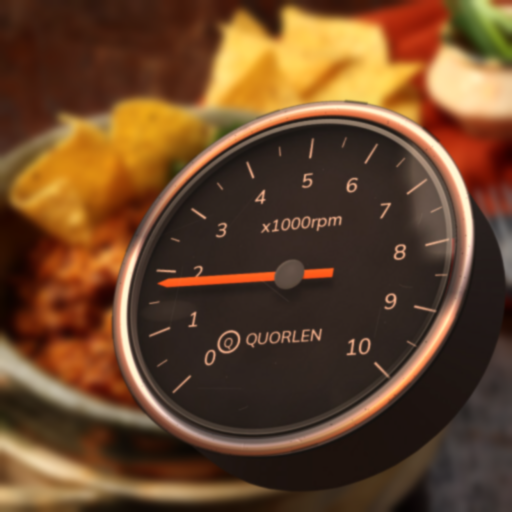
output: **1750** rpm
